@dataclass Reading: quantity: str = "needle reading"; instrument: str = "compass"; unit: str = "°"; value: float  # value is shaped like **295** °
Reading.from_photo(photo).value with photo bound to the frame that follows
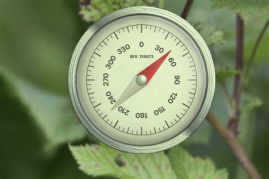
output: **45** °
